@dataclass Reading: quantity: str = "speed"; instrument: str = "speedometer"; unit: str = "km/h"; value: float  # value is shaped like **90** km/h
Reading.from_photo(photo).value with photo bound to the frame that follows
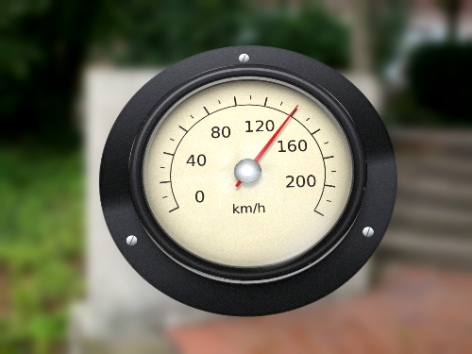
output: **140** km/h
